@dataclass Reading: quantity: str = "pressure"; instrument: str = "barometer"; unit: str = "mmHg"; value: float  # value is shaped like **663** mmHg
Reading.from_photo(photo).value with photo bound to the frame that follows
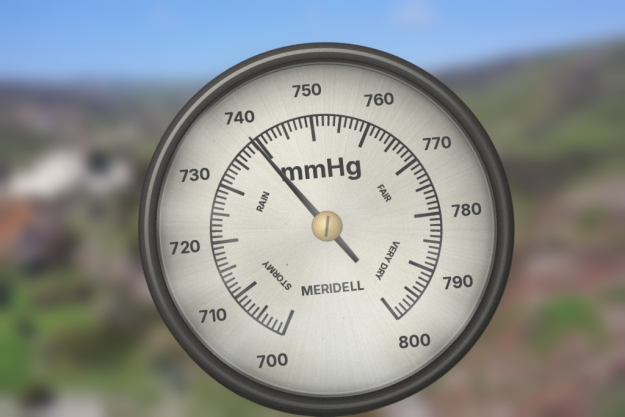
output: **739** mmHg
